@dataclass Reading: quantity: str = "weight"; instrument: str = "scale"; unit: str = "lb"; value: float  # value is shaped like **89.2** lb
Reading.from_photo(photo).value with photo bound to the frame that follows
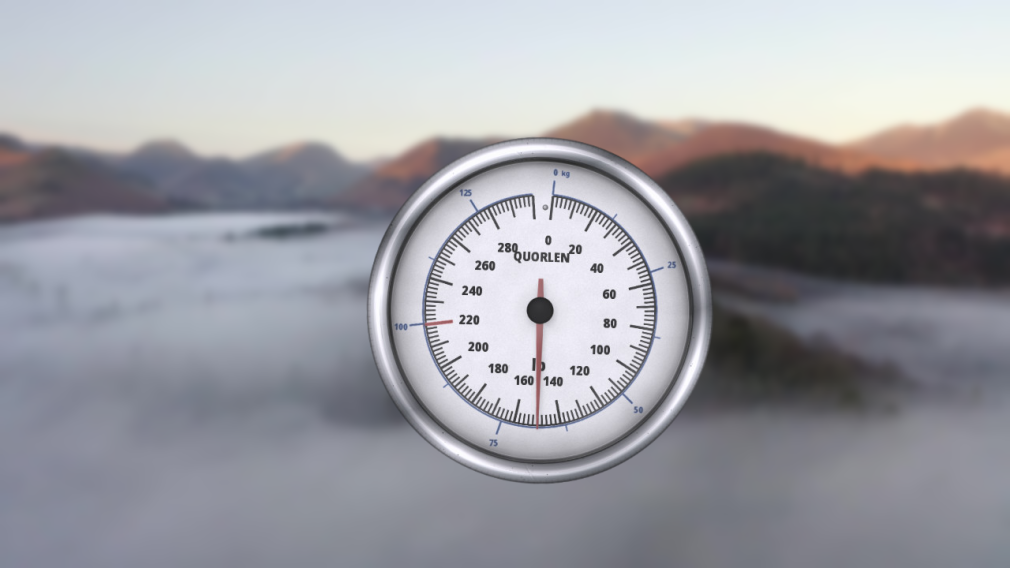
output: **150** lb
